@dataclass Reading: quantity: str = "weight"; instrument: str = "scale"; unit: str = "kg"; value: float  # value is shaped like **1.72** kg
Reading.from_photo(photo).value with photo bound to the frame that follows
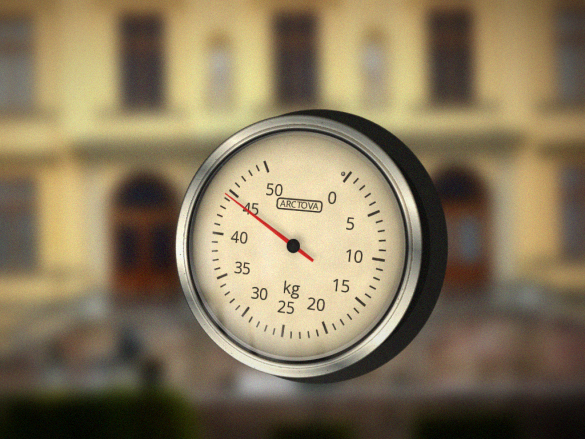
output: **44.5** kg
